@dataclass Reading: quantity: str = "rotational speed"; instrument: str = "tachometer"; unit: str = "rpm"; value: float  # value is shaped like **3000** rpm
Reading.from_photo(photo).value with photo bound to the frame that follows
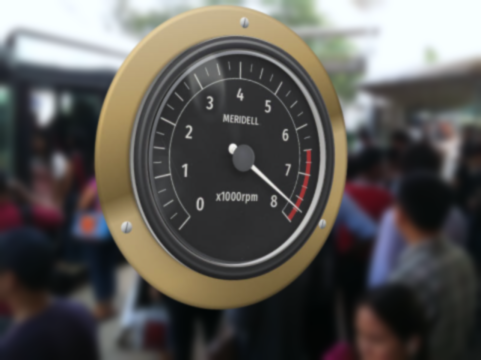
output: **7750** rpm
